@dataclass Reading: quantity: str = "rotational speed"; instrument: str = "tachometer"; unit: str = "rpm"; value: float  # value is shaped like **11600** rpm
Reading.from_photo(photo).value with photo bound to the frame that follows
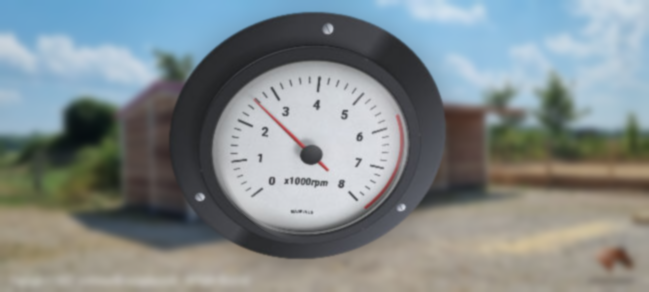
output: **2600** rpm
